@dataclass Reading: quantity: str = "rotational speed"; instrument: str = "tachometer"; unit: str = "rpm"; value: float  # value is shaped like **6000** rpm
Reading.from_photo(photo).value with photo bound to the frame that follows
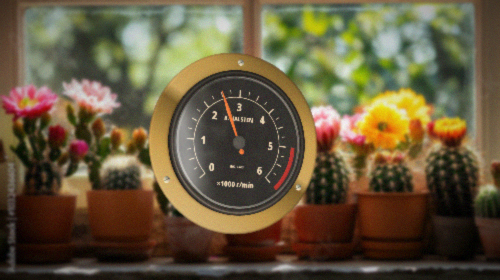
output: **2500** rpm
